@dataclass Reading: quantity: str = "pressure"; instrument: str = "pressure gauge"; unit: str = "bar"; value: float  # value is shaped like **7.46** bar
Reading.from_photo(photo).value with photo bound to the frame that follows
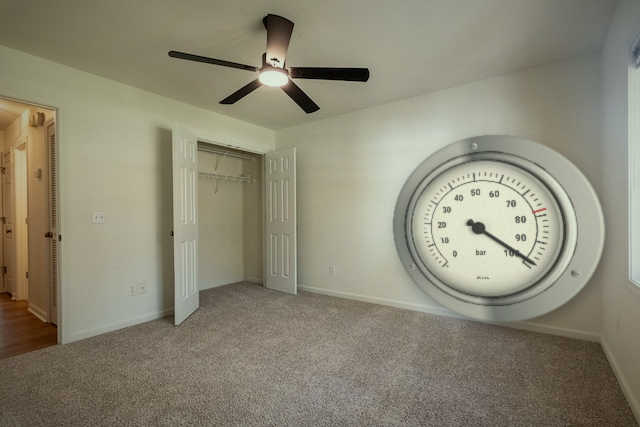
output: **98** bar
